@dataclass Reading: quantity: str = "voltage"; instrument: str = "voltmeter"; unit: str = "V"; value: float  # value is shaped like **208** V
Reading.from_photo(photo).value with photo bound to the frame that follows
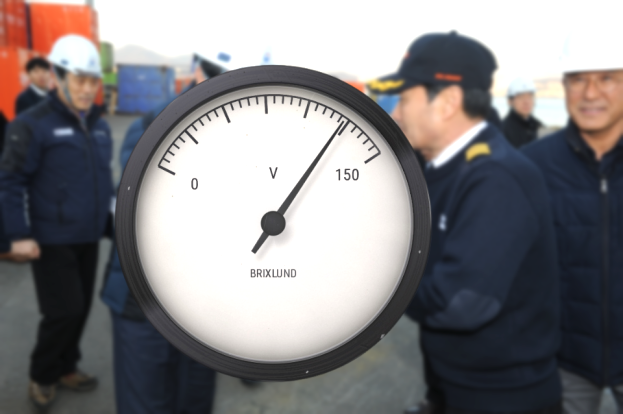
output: **122.5** V
